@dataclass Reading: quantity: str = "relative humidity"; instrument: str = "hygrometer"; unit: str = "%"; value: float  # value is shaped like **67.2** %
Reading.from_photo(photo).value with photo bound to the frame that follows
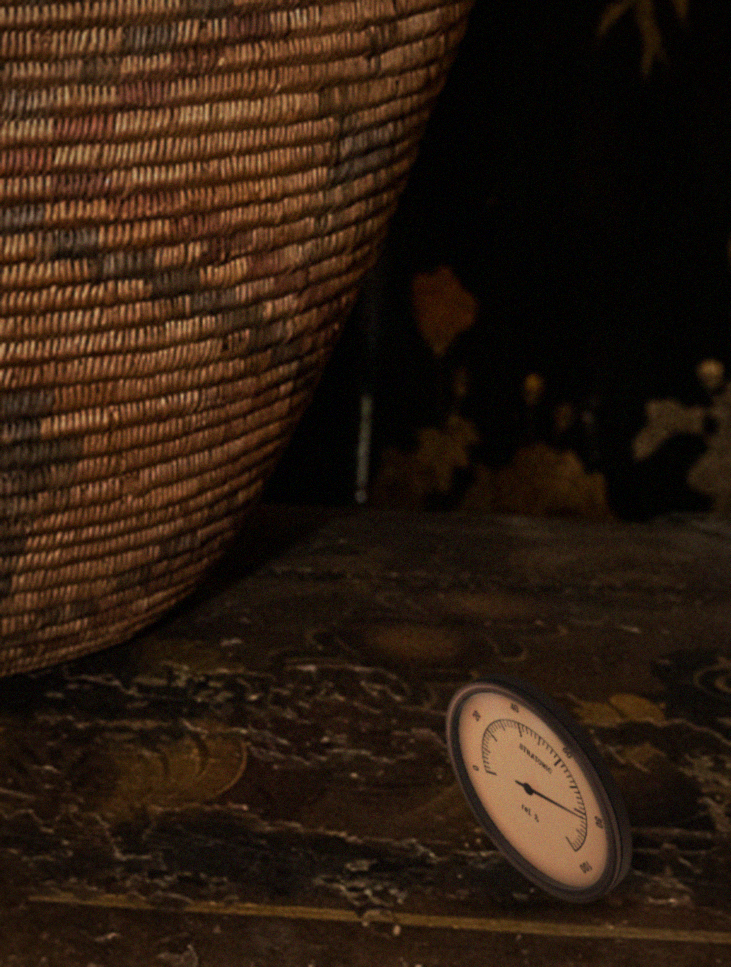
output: **80** %
